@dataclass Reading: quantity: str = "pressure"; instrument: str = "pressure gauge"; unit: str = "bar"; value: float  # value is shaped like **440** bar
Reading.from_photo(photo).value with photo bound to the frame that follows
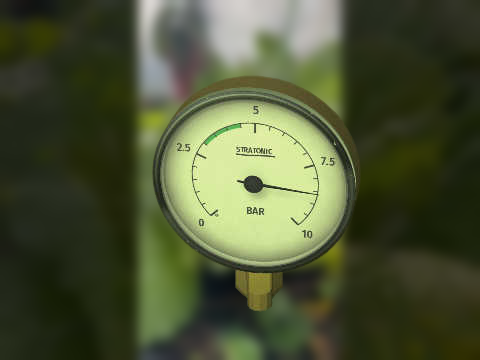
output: **8.5** bar
